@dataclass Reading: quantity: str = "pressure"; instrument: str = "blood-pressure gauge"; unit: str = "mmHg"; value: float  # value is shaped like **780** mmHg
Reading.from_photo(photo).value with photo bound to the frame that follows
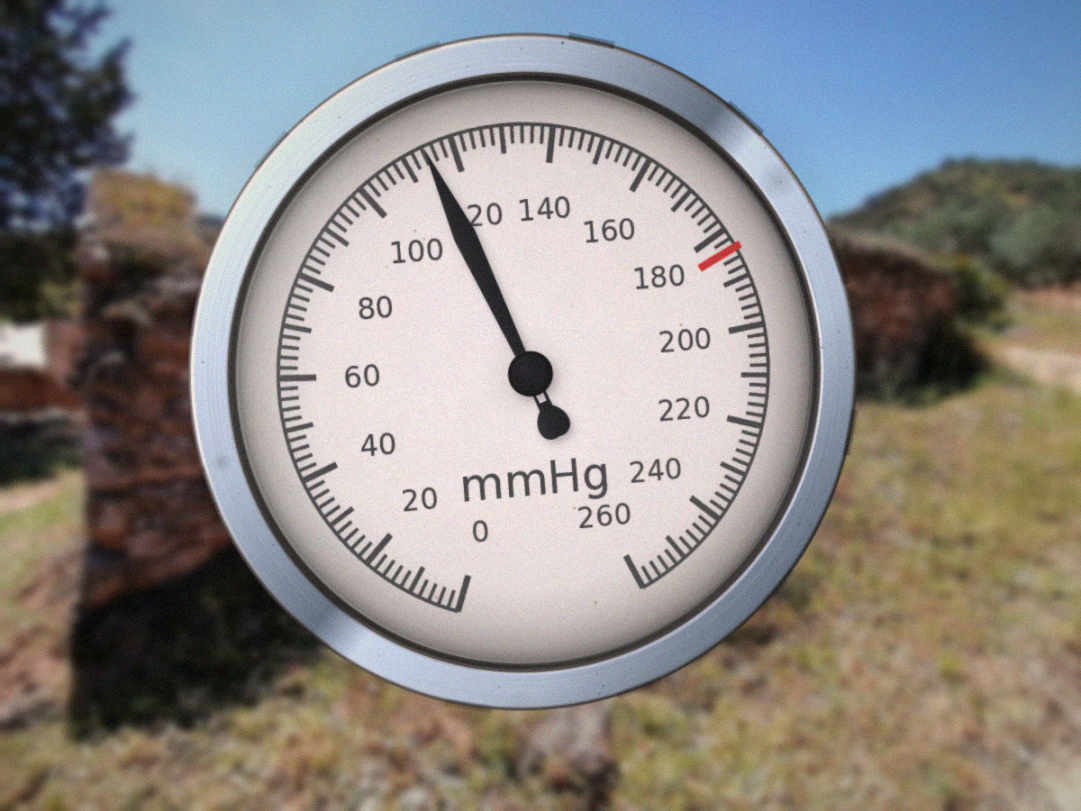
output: **114** mmHg
